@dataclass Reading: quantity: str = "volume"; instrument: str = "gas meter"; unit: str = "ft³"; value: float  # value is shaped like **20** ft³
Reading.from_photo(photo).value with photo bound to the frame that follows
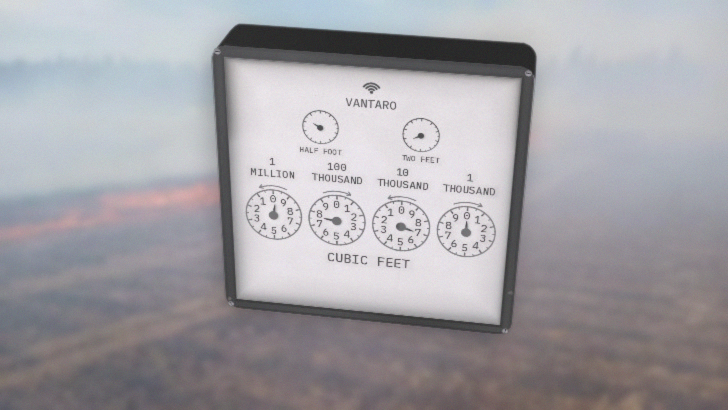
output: **977000** ft³
